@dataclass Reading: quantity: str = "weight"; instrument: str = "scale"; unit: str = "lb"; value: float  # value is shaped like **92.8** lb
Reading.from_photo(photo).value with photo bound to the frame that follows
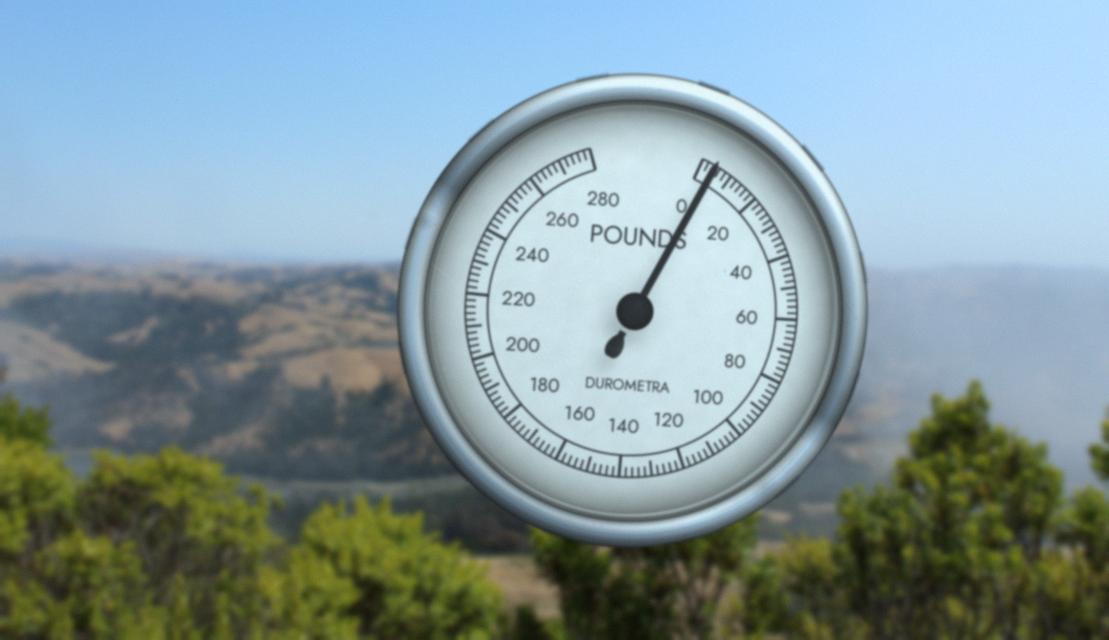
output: **4** lb
